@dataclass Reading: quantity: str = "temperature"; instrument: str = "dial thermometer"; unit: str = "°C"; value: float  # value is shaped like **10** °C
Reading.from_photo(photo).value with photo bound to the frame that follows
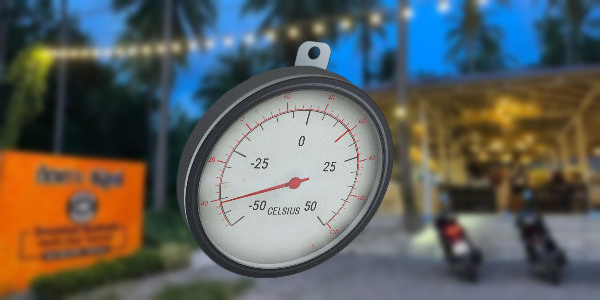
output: **-40** °C
